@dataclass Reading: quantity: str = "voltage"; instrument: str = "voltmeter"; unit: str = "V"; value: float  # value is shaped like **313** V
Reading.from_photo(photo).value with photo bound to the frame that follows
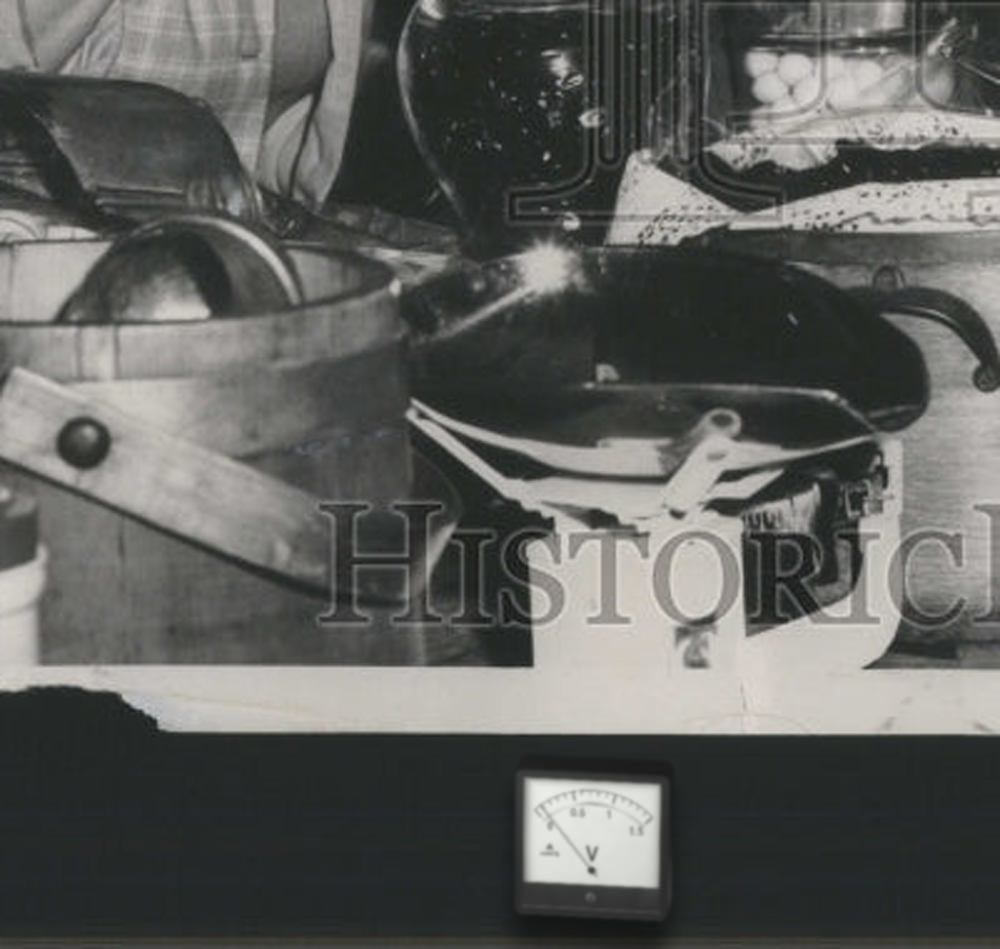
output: **0.1** V
